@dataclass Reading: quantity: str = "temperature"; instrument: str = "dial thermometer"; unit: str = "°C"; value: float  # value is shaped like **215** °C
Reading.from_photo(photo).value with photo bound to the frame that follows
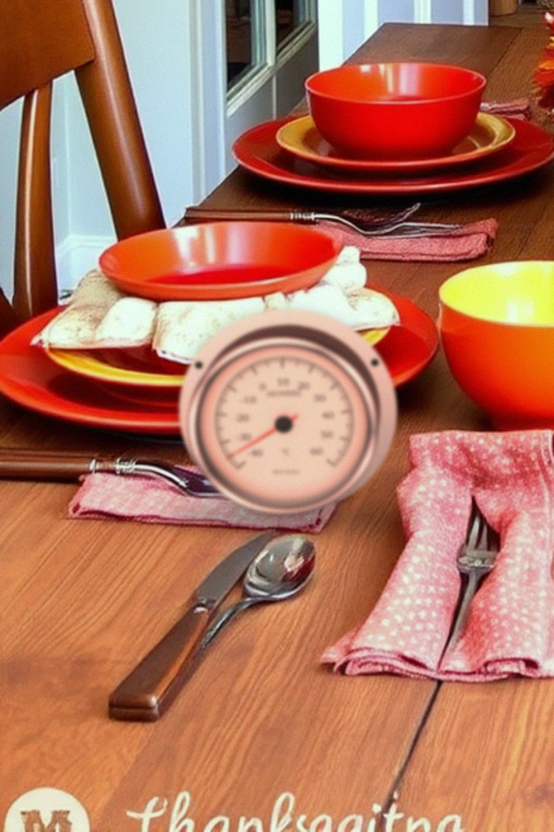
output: **-35** °C
